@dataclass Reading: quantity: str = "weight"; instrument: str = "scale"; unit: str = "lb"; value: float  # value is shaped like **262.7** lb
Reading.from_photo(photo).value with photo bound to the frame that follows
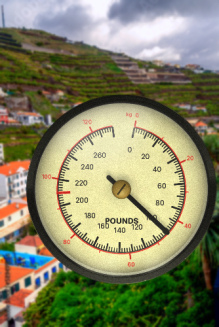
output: **100** lb
